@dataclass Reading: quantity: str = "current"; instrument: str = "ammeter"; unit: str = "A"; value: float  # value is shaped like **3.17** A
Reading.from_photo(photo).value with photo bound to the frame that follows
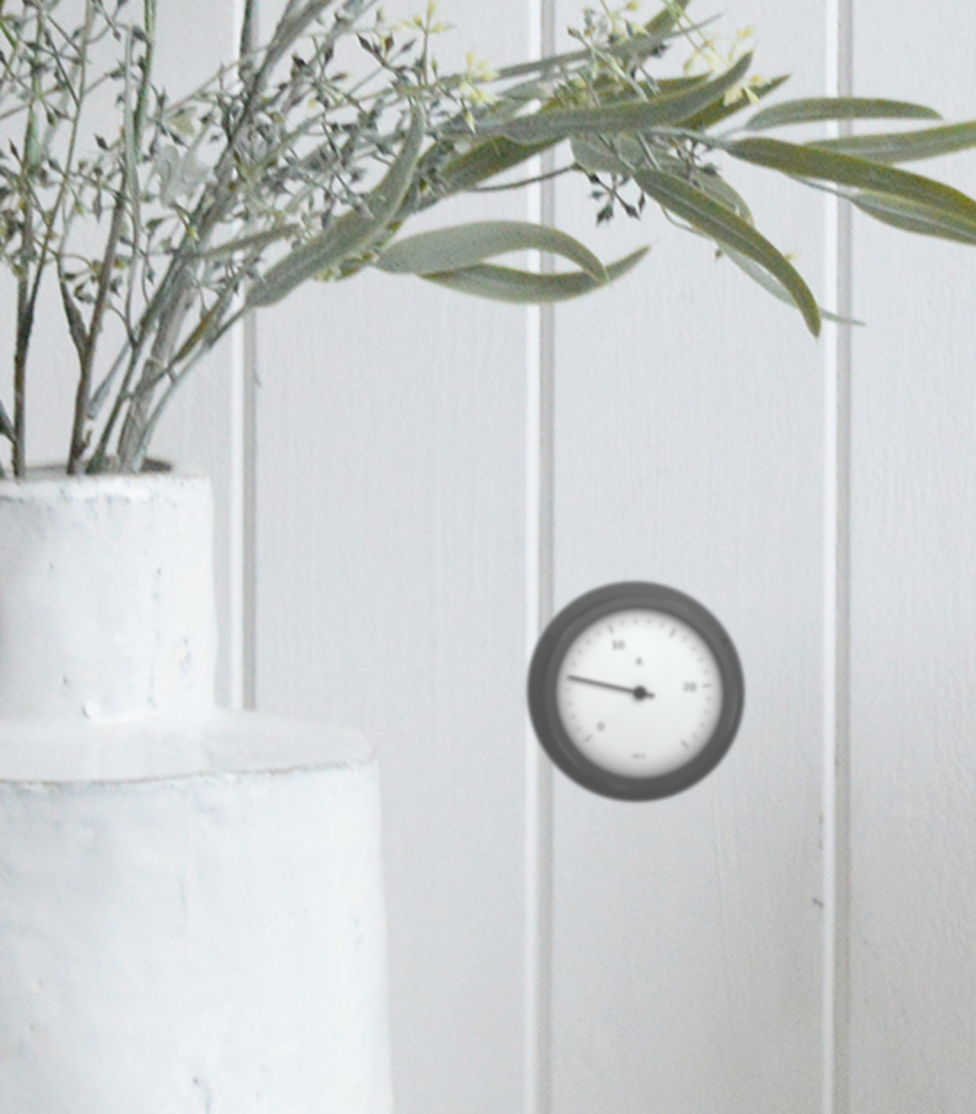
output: **5** A
